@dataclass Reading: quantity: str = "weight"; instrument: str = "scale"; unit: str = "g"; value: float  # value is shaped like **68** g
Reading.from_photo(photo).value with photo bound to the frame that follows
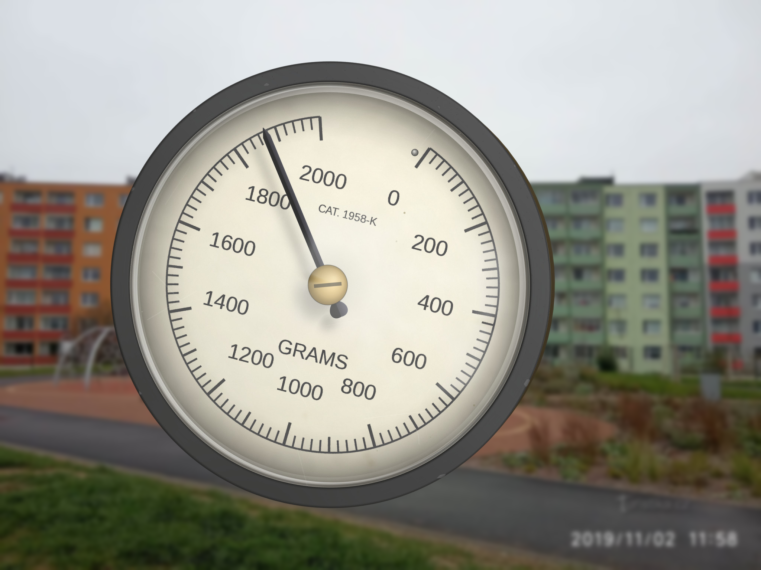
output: **1880** g
